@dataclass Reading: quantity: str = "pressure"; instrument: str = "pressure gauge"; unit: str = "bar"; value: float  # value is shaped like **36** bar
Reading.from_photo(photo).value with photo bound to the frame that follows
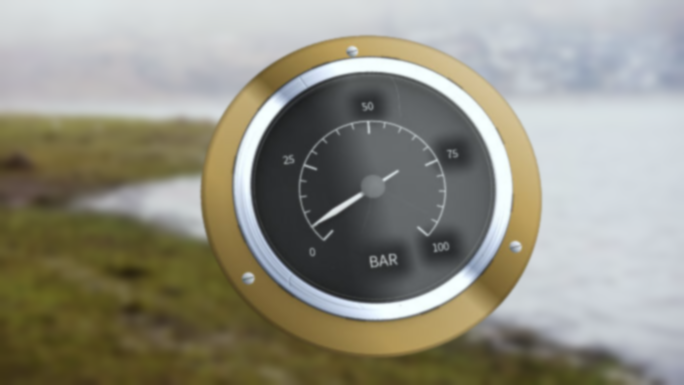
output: **5** bar
